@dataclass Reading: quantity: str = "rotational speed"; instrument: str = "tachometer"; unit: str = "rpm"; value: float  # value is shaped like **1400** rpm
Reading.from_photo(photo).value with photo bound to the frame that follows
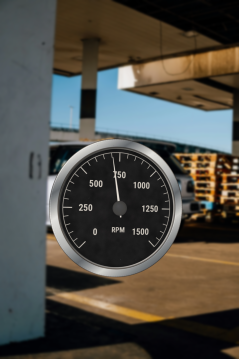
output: **700** rpm
